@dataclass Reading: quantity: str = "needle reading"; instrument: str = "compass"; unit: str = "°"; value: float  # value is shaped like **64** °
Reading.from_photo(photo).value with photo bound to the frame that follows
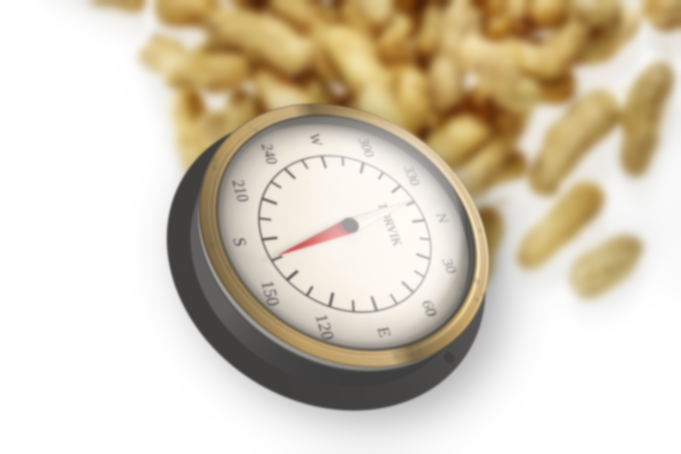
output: **165** °
